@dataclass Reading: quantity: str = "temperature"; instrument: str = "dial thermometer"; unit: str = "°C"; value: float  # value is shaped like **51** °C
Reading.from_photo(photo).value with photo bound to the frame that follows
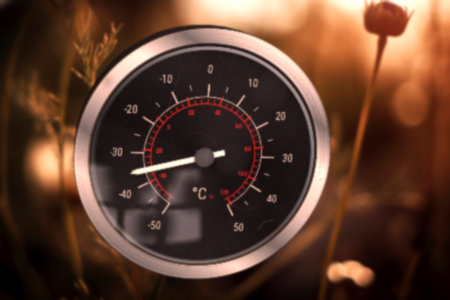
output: **-35** °C
